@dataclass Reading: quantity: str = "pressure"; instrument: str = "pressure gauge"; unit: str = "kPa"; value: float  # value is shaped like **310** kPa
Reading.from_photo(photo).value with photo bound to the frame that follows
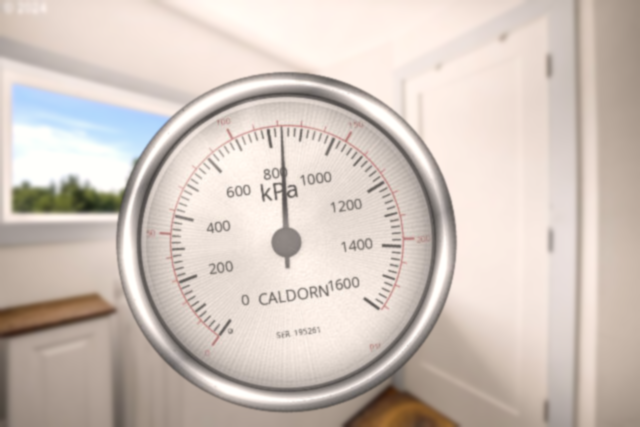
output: **840** kPa
